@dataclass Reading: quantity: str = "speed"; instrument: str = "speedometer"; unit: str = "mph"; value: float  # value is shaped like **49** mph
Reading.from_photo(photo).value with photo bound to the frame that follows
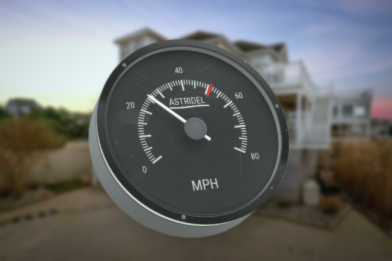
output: **25** mph
